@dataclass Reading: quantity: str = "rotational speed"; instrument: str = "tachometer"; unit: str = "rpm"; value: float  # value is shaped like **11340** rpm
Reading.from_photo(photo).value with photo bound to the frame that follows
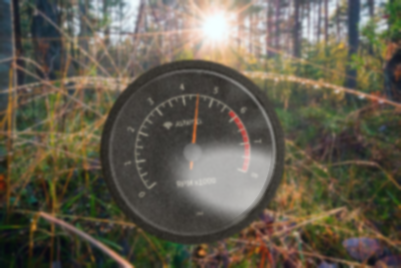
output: **4500** rpm
